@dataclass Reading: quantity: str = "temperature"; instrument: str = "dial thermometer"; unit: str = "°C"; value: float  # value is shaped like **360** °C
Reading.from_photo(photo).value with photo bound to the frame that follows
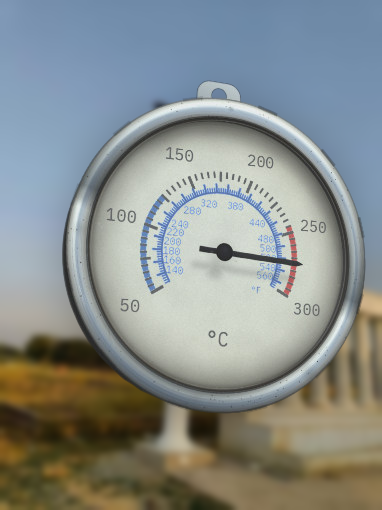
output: **275** °C
